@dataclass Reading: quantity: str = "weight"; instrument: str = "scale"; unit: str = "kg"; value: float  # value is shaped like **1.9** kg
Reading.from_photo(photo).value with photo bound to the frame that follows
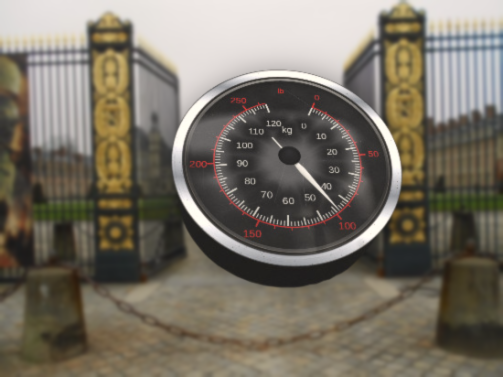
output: **45** kg
